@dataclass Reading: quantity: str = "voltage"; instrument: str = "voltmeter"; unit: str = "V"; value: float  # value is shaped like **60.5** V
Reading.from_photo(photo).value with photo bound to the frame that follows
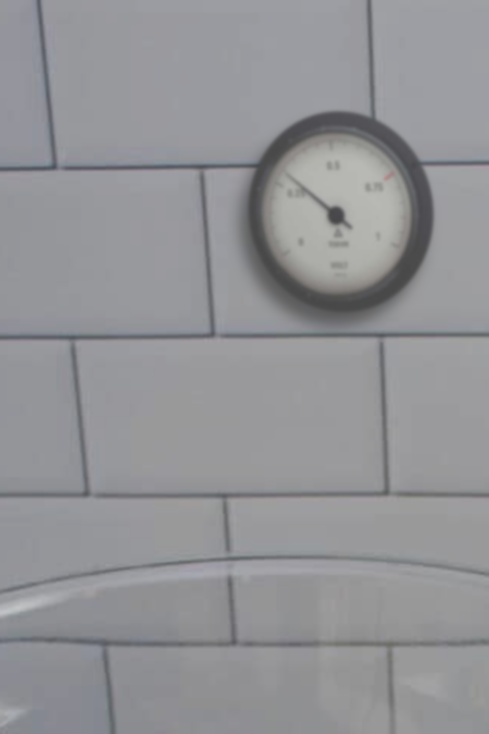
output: **0.3** V
